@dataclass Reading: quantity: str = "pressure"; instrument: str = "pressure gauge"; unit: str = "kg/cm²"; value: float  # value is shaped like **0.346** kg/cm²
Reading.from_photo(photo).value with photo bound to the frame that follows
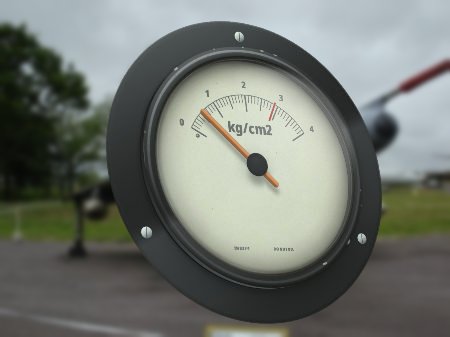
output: **0.5** kg/cm²
